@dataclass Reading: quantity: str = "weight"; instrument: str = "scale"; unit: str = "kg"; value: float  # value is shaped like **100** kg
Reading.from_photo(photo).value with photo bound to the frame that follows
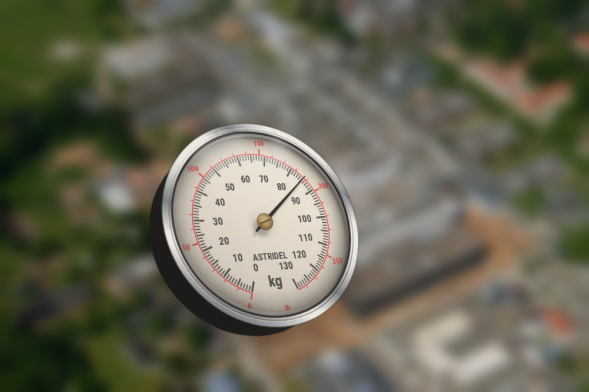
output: **85** kg
